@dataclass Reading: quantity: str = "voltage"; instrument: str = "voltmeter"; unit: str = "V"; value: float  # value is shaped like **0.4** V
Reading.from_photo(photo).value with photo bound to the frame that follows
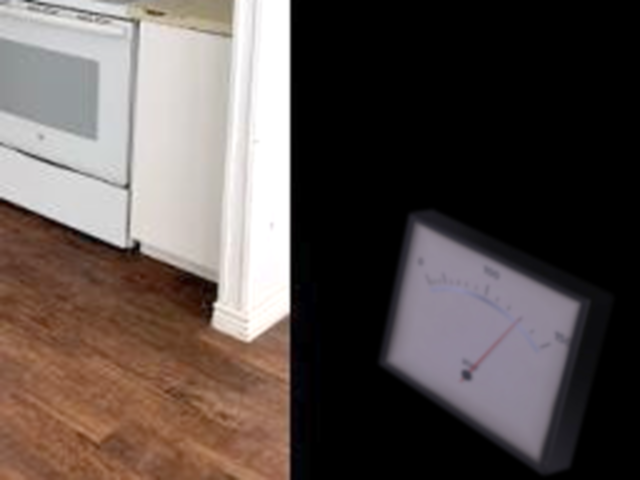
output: **130** V
